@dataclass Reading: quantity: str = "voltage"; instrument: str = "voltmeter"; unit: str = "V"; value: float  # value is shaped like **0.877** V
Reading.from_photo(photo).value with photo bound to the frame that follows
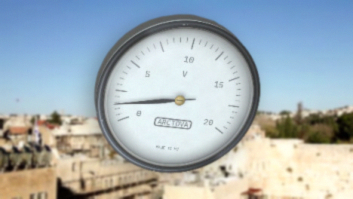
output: **1.5** V
